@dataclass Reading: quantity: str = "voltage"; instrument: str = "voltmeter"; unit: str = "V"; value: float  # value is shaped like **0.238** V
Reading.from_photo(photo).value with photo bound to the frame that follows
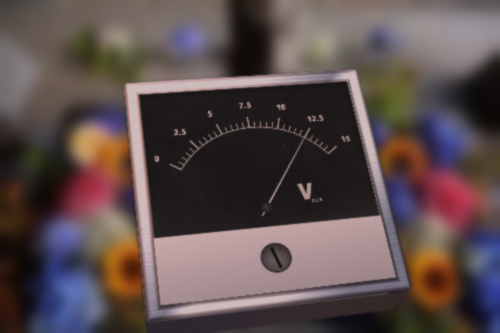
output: **12.5** V
